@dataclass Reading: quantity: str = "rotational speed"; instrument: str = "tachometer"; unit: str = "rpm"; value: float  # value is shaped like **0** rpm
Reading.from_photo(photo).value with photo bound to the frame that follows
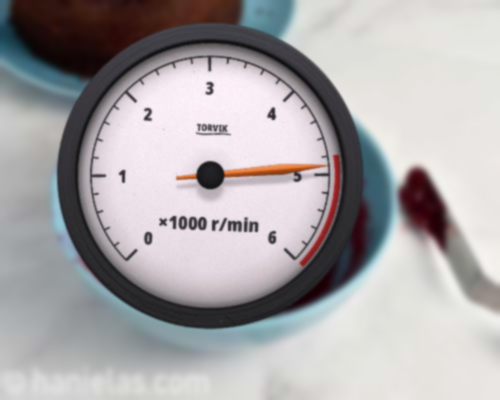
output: **4900** rpm
